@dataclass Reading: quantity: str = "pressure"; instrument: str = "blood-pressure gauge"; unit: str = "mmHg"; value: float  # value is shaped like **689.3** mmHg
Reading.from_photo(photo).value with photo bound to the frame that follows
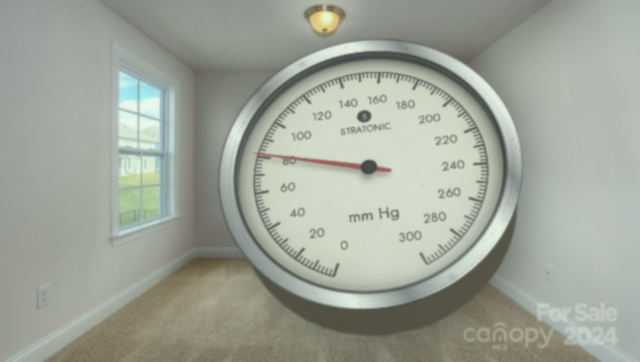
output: **80** mmHg
